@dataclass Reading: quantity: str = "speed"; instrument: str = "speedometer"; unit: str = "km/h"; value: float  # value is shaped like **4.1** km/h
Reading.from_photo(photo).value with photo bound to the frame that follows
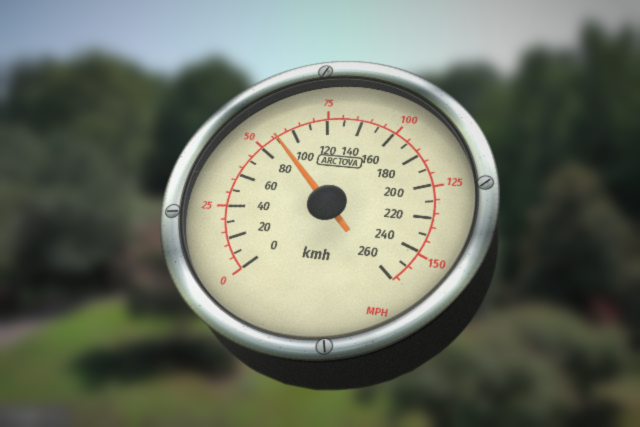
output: **90** km/h
